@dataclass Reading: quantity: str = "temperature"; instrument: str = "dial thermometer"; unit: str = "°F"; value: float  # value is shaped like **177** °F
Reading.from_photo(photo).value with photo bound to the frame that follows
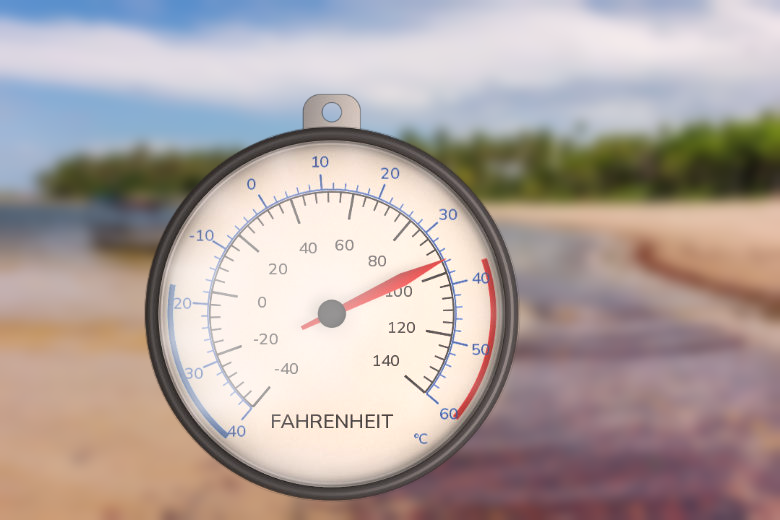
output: **96** °F
